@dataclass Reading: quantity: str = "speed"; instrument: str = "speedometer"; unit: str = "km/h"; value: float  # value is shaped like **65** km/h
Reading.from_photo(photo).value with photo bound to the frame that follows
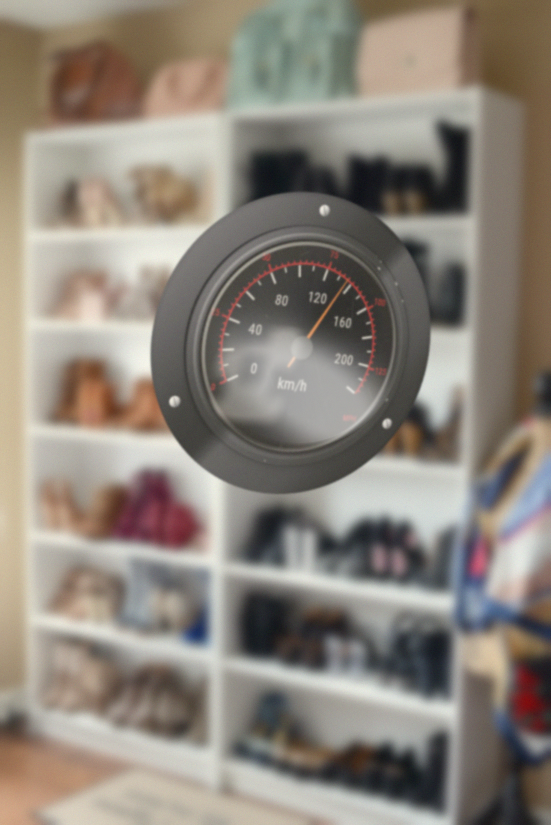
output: **135** km/h
